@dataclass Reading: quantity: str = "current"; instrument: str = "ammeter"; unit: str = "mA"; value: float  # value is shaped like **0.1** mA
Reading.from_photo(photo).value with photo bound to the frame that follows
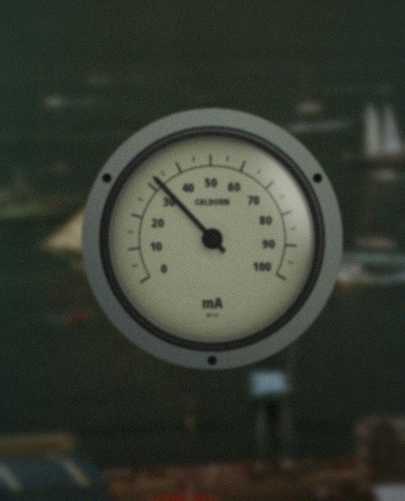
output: **32.5** mA
